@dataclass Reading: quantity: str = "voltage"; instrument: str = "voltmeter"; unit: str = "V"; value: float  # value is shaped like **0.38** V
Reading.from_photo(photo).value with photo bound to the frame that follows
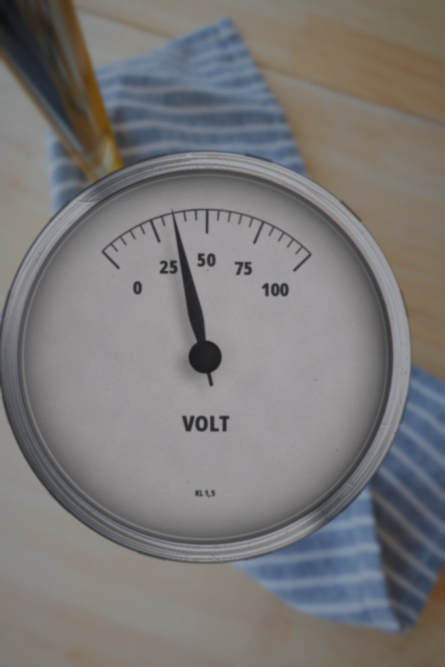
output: **35** V
